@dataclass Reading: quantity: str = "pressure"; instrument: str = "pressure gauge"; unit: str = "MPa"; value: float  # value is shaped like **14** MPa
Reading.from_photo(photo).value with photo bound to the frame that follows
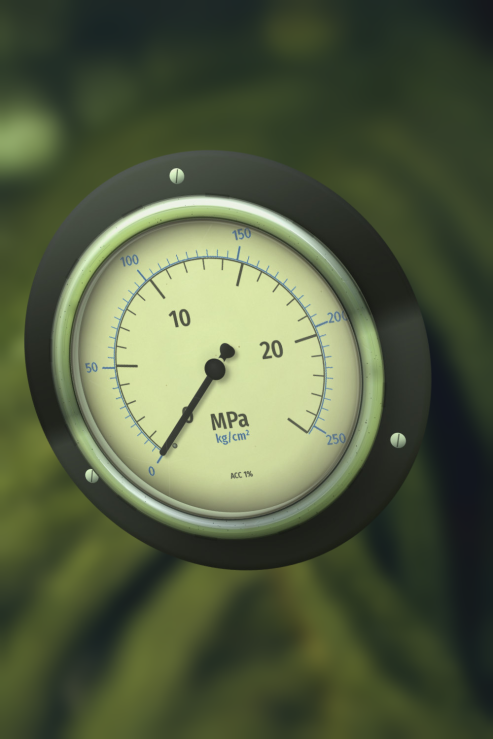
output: **0** MPa
